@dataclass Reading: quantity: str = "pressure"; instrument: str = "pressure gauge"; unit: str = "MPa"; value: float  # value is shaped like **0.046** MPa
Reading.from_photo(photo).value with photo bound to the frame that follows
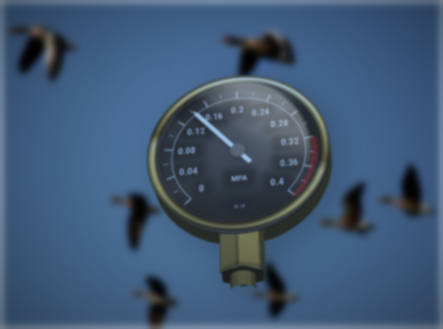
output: **0.14** MPa
